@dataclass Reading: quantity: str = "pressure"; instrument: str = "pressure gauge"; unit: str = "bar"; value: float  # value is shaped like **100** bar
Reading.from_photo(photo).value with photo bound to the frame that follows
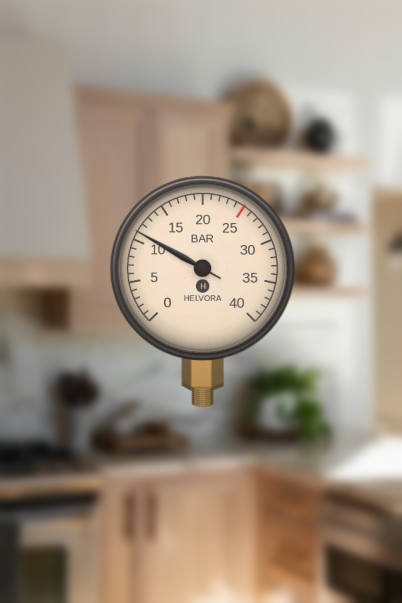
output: **11** bar
